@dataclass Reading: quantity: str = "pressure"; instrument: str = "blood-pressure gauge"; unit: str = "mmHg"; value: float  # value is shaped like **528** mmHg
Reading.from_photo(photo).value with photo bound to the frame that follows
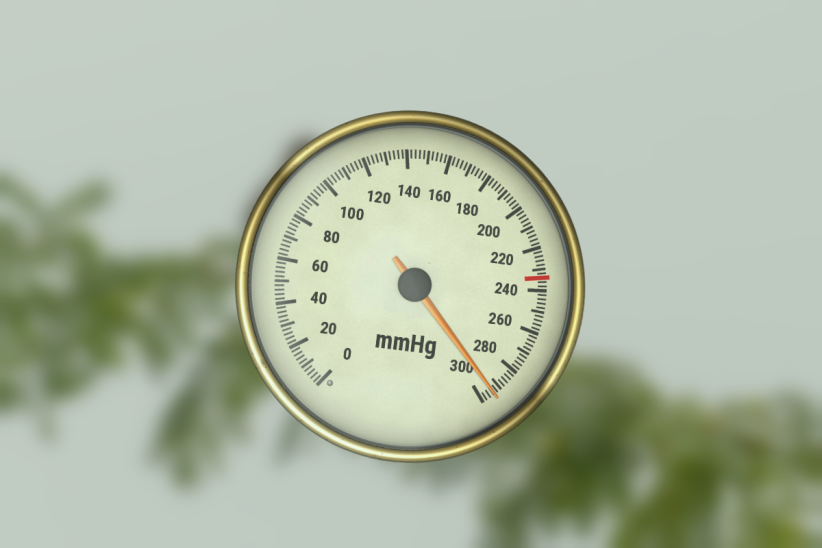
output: **294** mmHg
